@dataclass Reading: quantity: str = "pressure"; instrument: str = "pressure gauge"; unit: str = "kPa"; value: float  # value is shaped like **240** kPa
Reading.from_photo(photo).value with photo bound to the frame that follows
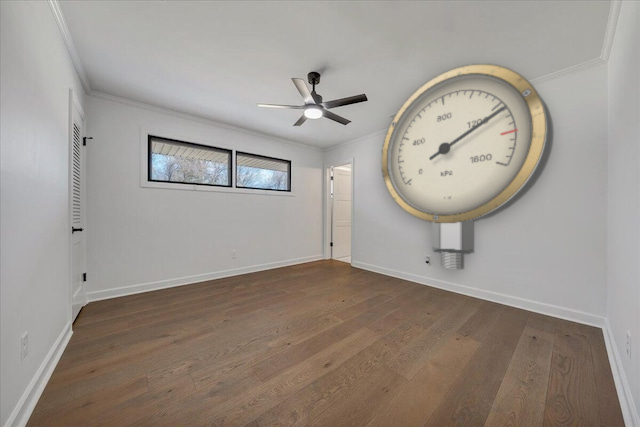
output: **1250** kPa
